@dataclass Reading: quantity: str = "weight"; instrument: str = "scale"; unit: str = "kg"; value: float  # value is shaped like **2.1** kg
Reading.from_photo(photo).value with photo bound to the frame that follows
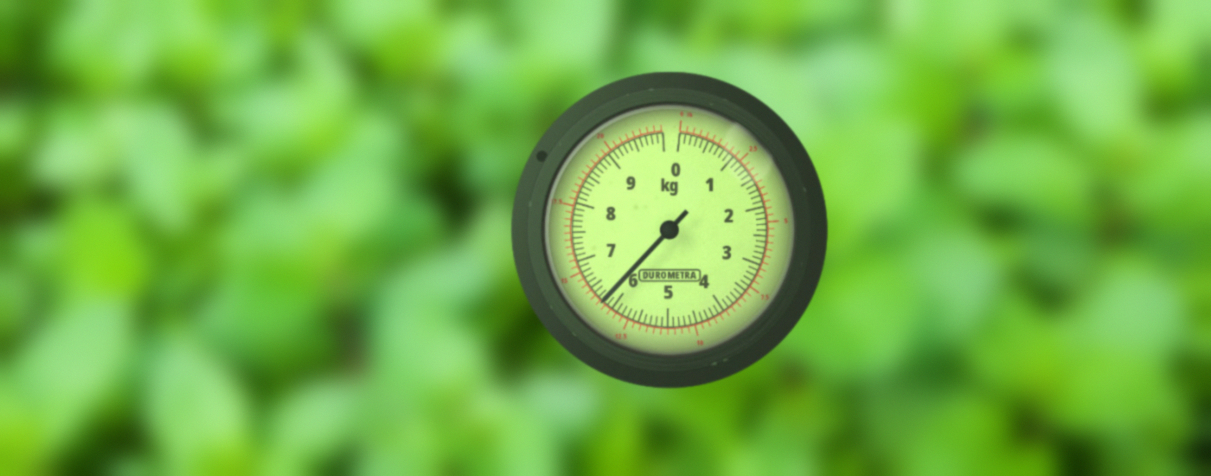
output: **6.2** kg
